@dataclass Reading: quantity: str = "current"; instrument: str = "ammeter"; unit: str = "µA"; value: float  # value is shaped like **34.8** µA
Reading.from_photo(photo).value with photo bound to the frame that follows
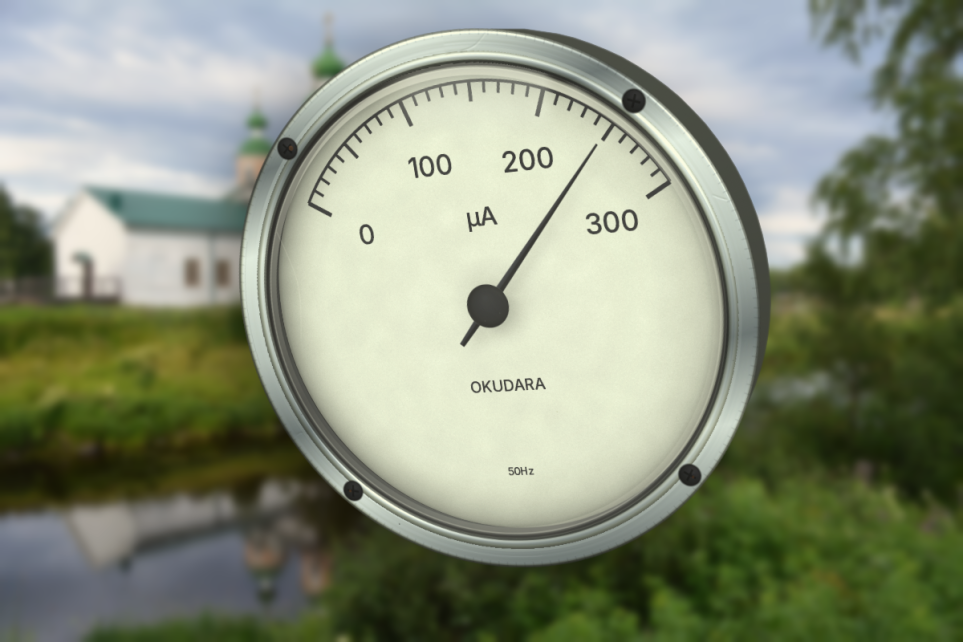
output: **250** µA
